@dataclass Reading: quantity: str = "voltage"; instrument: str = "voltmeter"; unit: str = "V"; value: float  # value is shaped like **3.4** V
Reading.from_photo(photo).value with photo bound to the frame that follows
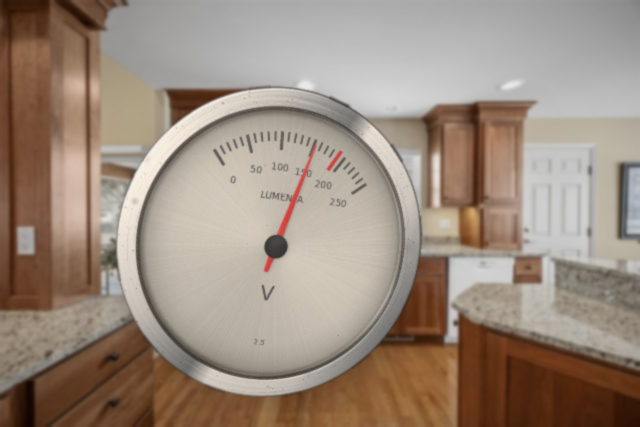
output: **150** V
